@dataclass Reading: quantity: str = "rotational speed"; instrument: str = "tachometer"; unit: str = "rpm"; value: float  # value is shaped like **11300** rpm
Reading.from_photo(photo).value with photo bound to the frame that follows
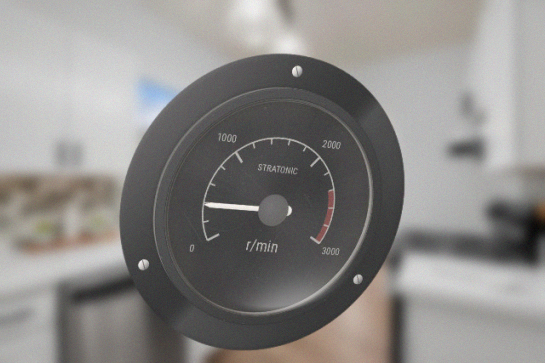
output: **400** rpm
